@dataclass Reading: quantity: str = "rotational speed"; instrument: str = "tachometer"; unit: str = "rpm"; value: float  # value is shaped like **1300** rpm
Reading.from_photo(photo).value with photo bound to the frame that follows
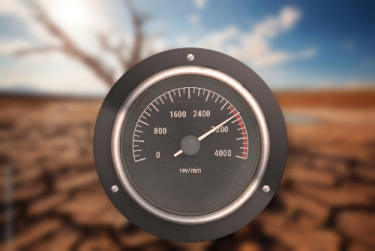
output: **3100** rpm
